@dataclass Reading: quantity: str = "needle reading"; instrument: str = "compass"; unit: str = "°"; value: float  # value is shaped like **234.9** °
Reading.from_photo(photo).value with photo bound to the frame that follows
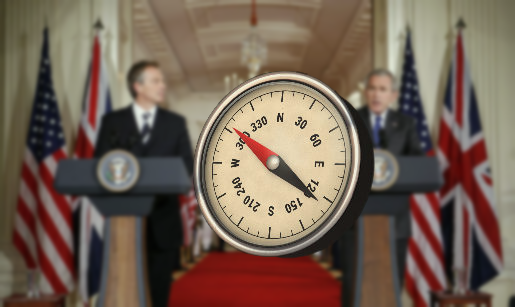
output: **305** °
